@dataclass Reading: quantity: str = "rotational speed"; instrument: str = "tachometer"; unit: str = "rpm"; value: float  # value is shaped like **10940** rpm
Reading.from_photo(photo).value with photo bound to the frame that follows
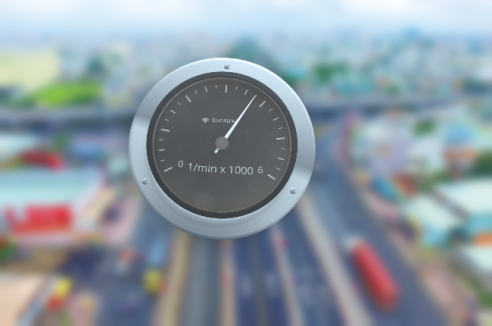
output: **3750** rpm
